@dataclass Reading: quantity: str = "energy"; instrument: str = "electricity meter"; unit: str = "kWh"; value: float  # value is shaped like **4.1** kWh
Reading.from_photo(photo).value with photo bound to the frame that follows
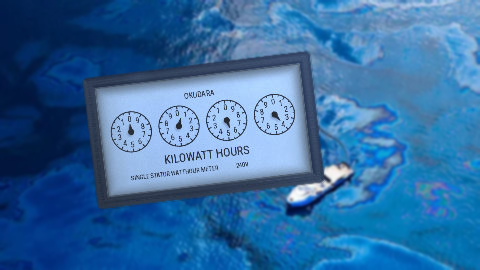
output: **54** kWh
